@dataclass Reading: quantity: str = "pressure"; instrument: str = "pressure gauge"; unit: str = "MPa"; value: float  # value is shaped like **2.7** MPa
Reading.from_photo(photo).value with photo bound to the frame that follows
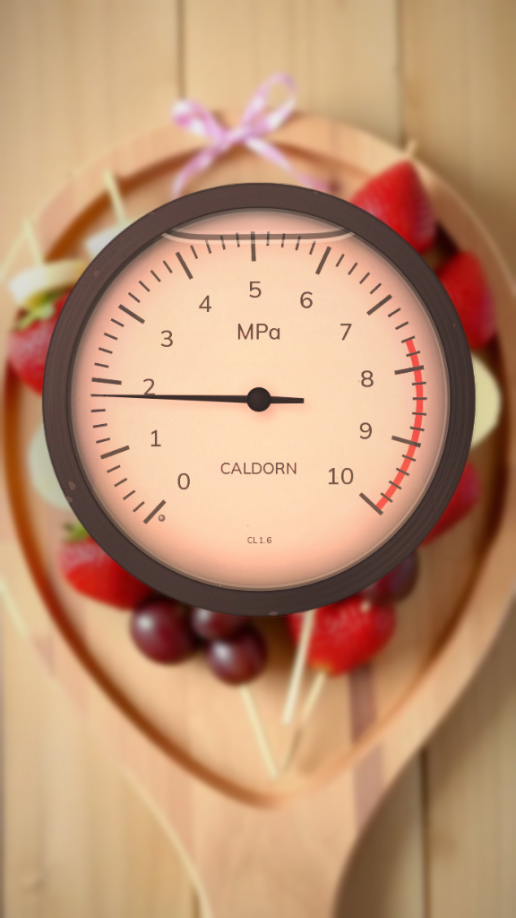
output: **1.8** MPa
